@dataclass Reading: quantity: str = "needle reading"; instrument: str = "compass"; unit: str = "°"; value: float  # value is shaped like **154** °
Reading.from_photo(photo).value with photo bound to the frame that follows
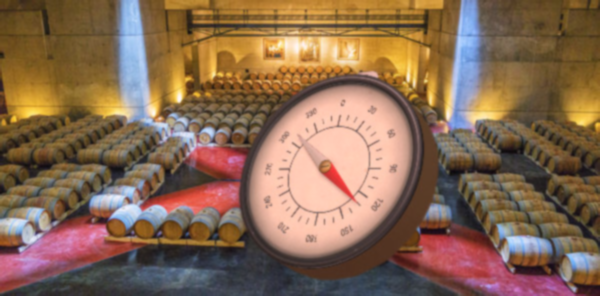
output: **130** °
